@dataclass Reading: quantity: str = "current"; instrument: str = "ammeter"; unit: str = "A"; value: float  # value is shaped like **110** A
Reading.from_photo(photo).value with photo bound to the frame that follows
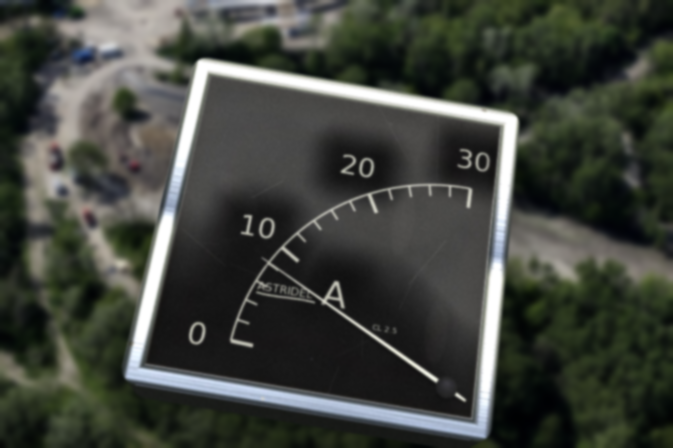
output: **8** A
